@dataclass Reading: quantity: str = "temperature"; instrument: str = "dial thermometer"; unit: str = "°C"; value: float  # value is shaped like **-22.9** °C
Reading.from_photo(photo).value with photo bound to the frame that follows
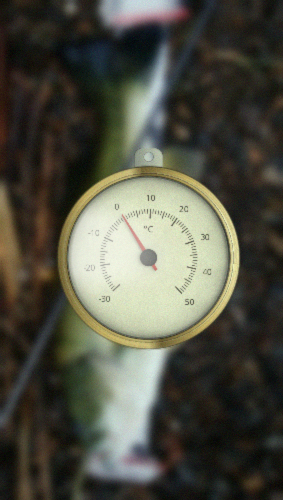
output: **0** °C
